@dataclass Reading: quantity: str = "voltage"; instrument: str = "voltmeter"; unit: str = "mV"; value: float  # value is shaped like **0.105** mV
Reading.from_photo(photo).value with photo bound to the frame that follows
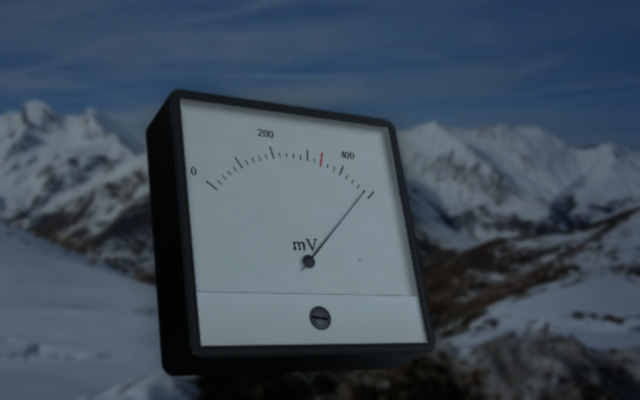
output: **480** mV
